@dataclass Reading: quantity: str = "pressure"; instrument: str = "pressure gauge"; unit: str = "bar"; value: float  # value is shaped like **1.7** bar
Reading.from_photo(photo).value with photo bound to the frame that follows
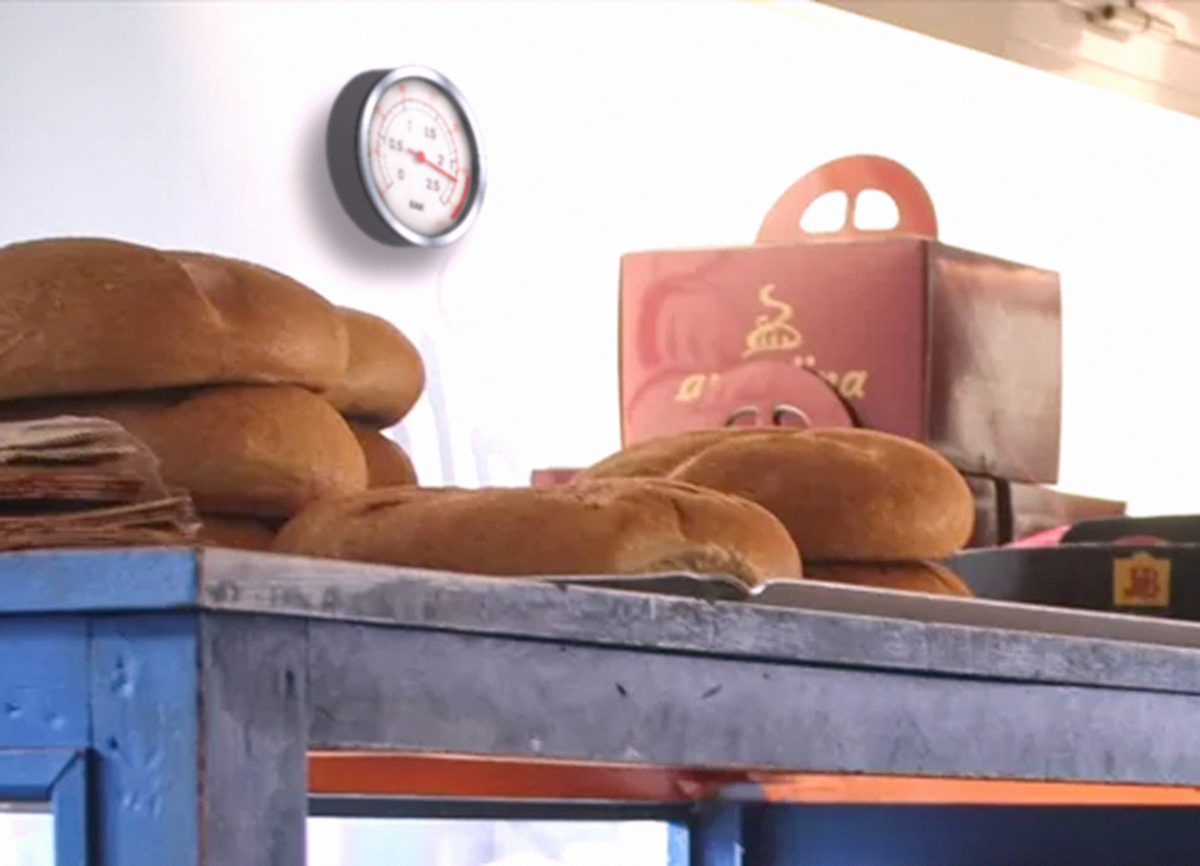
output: **2.2** bar
